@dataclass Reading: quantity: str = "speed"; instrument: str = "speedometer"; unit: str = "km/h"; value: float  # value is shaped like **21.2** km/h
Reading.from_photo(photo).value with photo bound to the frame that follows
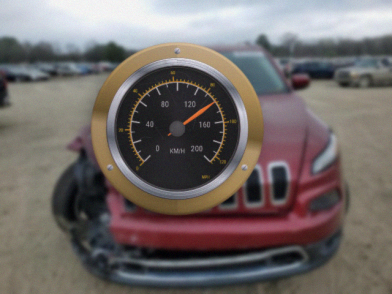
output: **140** km/h
